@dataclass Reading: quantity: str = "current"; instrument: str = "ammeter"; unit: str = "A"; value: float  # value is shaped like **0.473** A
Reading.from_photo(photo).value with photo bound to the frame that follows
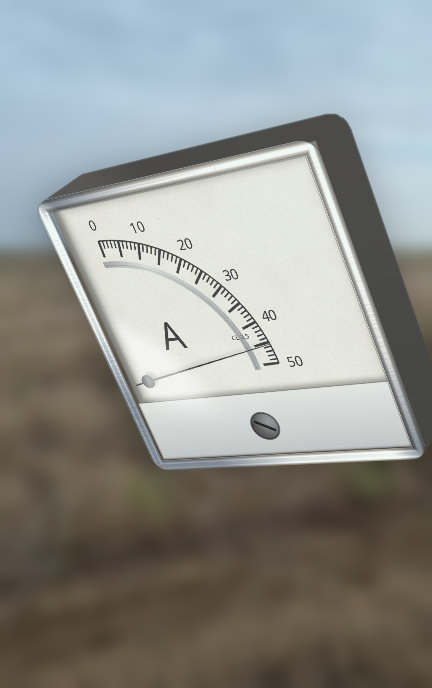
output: **45** A
